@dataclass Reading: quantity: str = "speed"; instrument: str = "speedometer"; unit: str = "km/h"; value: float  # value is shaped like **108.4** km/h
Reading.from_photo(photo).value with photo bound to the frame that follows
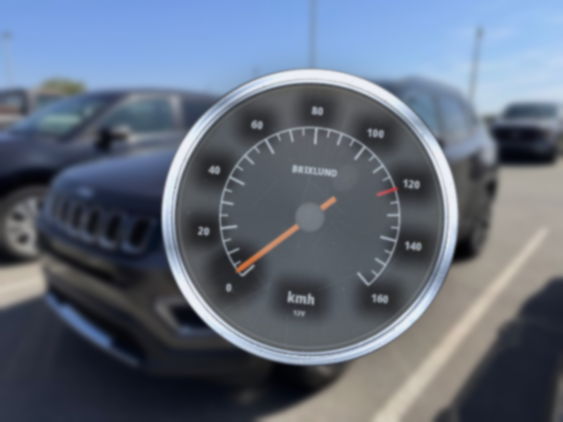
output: **2.5** km/h
